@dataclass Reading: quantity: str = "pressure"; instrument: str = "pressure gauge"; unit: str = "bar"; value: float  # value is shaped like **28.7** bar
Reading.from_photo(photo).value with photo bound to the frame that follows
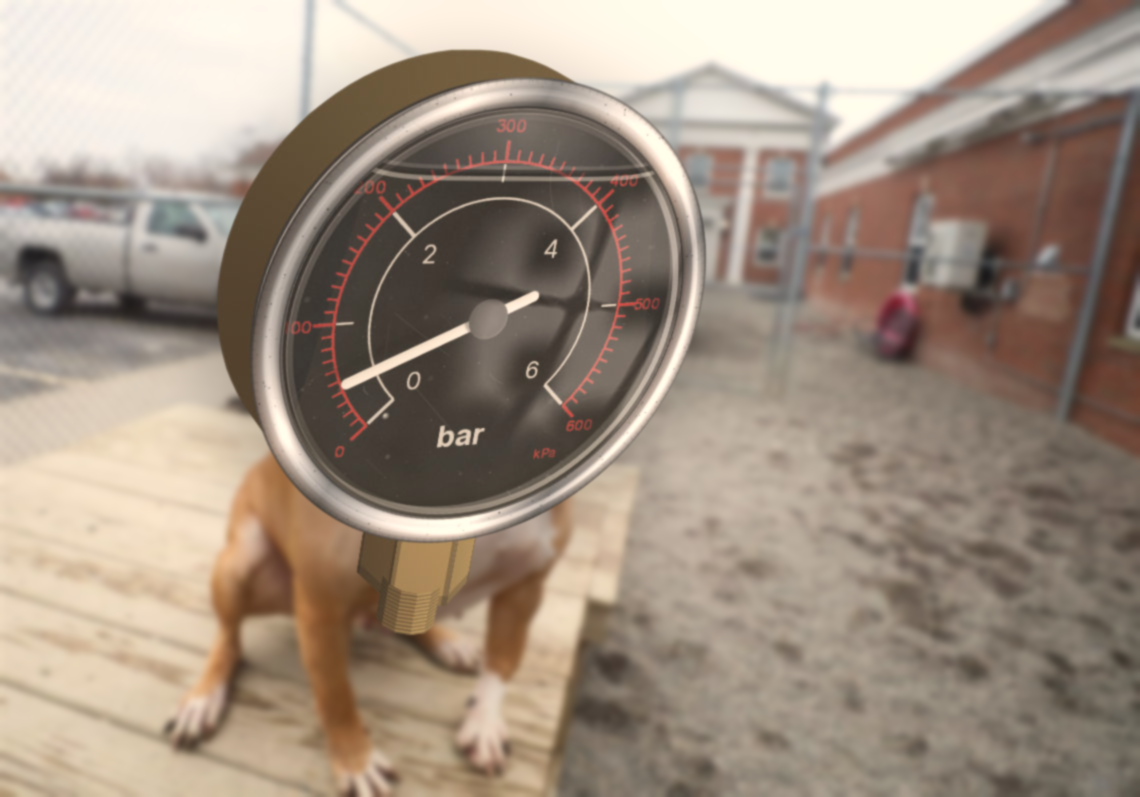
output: **0.5** bar
